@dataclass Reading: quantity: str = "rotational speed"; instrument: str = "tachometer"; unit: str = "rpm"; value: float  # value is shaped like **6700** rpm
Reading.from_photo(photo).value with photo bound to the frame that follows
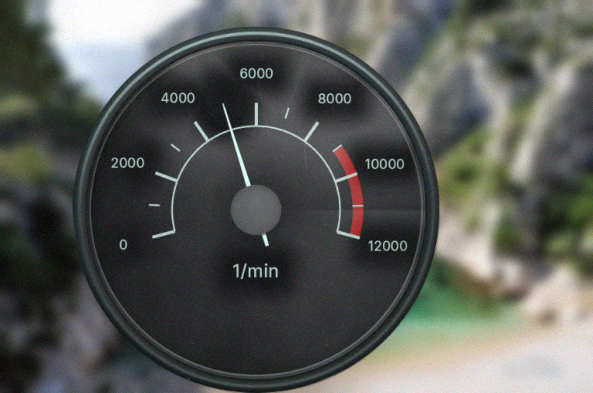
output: **5000** rpm
